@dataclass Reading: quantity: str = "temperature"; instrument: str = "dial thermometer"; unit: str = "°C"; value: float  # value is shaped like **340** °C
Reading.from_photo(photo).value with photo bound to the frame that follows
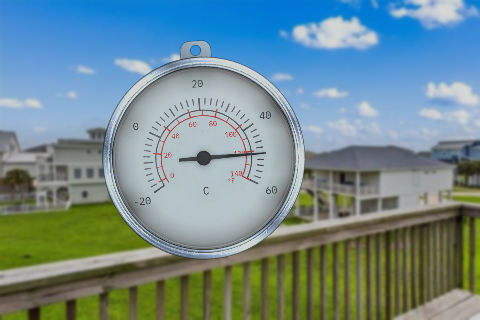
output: **50** °C
